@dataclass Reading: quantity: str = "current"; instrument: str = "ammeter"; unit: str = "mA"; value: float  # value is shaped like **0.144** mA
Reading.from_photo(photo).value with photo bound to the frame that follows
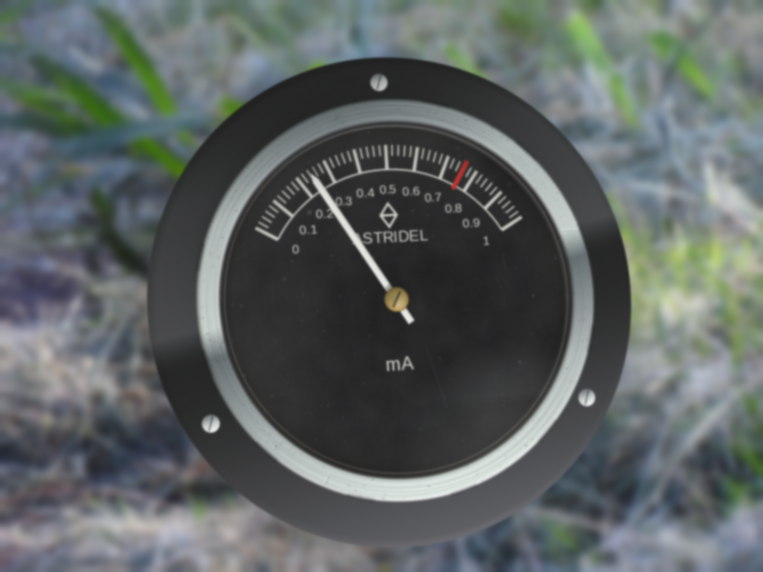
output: **0.24** mA
